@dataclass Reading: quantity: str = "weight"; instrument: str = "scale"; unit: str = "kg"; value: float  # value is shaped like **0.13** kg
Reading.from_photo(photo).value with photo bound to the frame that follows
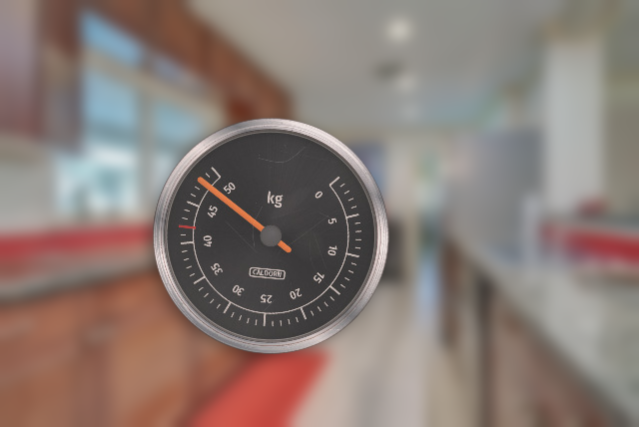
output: **48** kg
